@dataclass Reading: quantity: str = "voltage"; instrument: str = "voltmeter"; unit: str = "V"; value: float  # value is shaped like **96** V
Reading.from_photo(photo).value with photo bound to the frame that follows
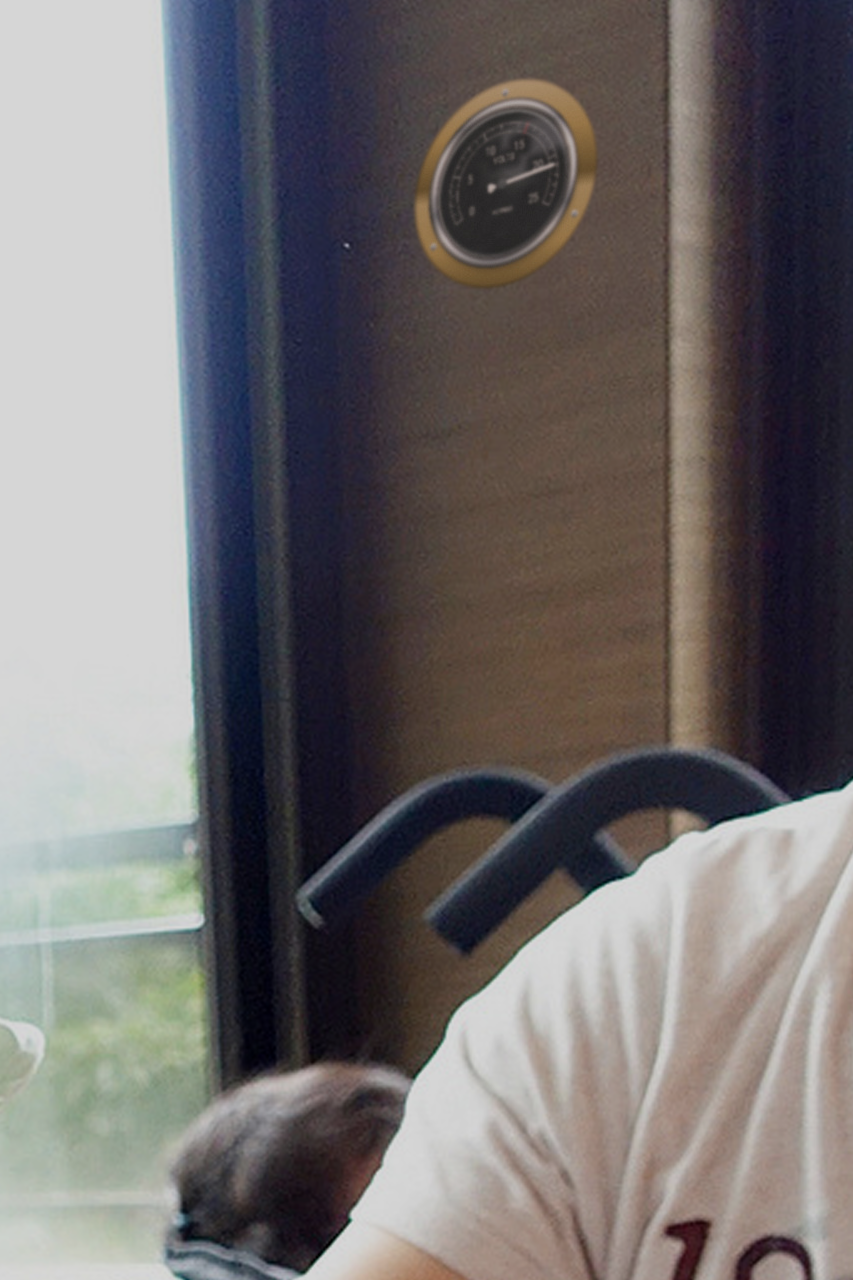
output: **21** V
